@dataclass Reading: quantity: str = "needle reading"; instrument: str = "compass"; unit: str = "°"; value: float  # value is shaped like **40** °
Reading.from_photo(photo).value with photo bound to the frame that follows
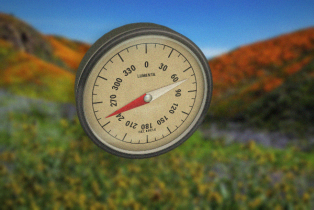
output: **250** °
